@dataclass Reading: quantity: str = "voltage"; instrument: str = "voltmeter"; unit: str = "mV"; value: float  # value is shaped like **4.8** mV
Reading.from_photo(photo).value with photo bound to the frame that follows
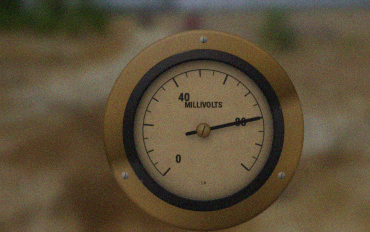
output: **80** mV
